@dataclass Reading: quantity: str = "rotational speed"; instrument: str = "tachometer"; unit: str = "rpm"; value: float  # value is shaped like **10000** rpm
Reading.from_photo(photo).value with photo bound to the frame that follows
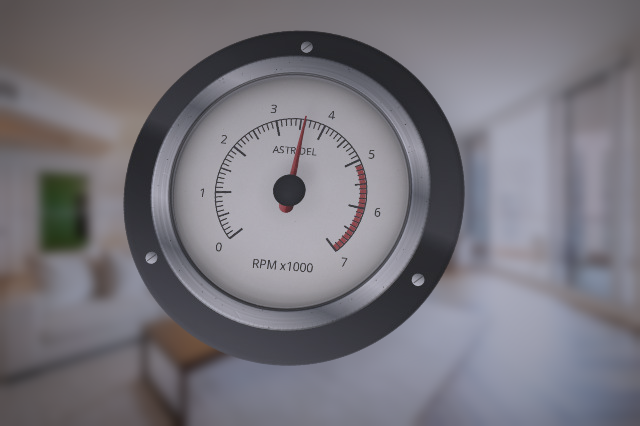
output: **3600** rpm
